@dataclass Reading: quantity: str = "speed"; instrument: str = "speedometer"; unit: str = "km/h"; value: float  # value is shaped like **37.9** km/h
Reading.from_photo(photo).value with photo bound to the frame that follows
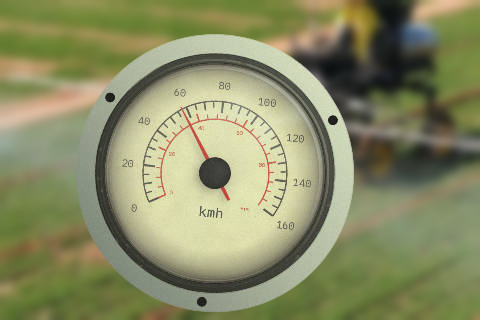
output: **57.5** km/h
